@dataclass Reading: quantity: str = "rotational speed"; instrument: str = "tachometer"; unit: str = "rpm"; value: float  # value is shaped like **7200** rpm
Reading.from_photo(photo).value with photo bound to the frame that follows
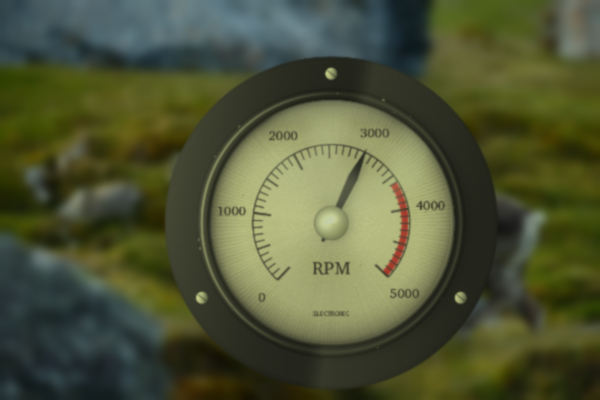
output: **3000** rpm
